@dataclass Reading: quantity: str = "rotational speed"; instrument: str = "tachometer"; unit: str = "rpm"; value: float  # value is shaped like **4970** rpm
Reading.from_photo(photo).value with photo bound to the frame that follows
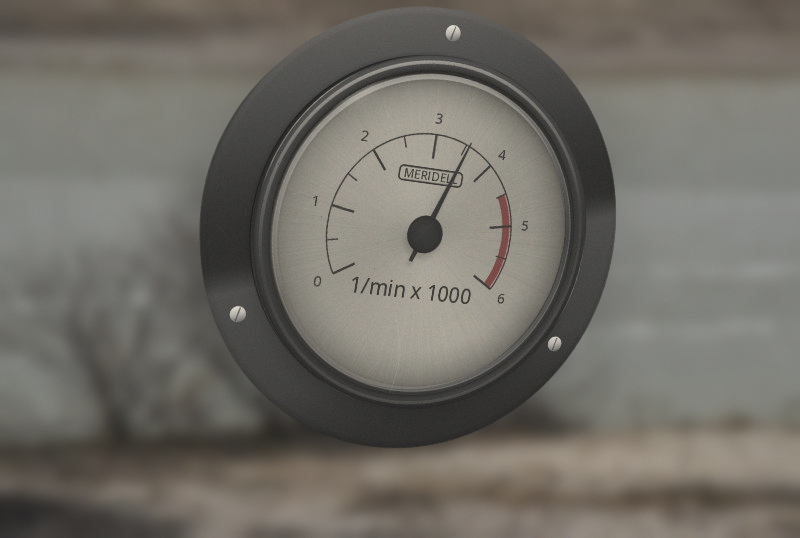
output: **3500** rpm
